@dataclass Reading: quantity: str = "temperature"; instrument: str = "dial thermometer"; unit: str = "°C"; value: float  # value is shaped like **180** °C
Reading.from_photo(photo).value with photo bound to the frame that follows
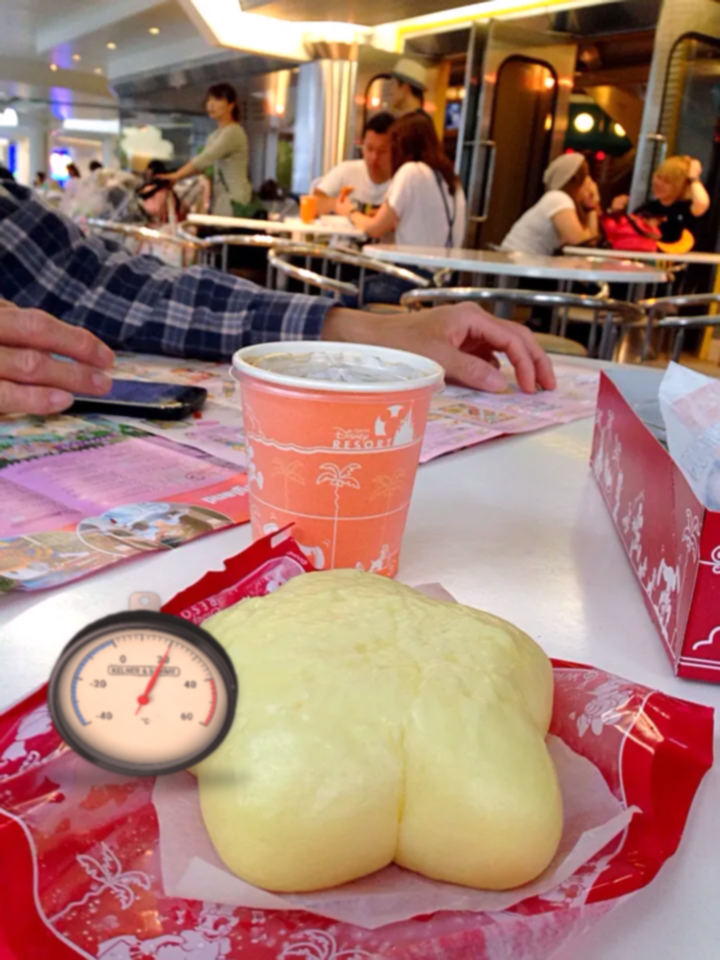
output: **20** °C
